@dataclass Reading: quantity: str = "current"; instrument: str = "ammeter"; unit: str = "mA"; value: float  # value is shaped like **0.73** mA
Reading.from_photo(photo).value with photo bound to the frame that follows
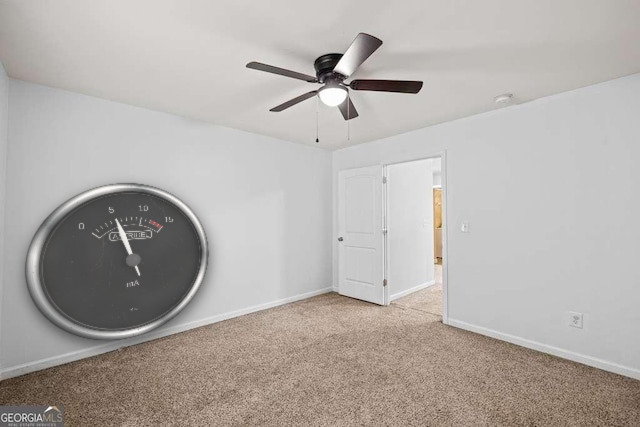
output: **5** mA
